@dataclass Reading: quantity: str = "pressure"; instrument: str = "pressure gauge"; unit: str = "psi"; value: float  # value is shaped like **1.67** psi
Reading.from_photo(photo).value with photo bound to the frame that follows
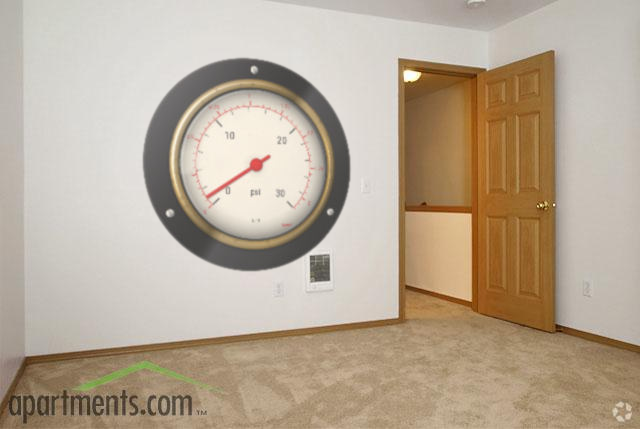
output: **1** psi
